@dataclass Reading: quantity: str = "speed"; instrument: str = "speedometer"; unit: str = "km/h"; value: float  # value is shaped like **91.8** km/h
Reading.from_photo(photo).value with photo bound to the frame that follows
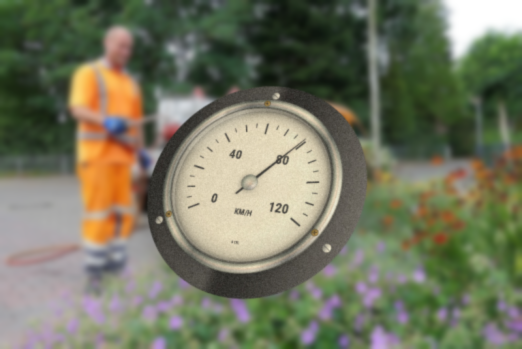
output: **80** km/h
